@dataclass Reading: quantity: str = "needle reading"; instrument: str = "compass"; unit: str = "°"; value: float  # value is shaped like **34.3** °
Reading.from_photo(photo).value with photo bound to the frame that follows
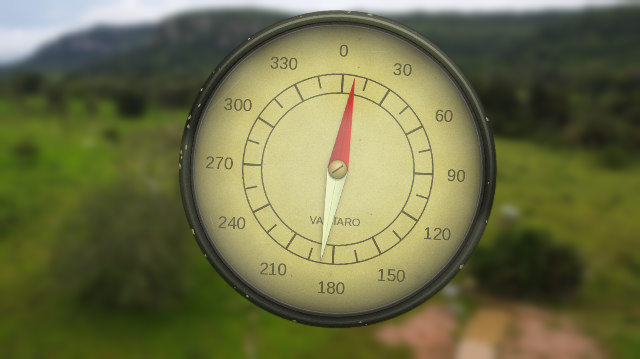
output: **7.5** °
